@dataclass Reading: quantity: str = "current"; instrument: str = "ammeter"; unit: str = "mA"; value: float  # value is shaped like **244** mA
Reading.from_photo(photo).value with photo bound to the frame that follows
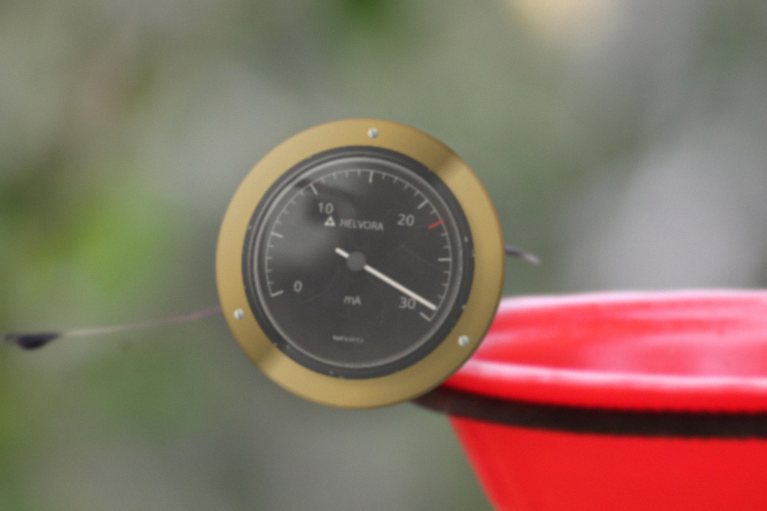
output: **29** mA
